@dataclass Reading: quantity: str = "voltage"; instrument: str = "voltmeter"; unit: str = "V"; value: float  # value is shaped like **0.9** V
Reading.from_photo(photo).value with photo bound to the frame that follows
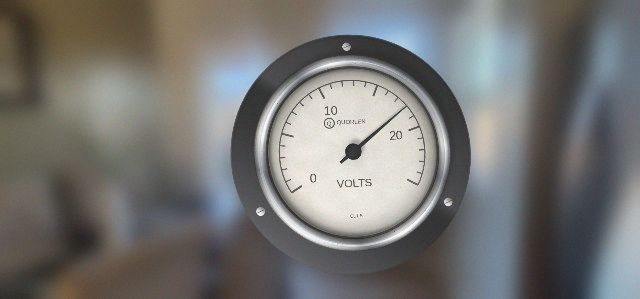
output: **18** V
